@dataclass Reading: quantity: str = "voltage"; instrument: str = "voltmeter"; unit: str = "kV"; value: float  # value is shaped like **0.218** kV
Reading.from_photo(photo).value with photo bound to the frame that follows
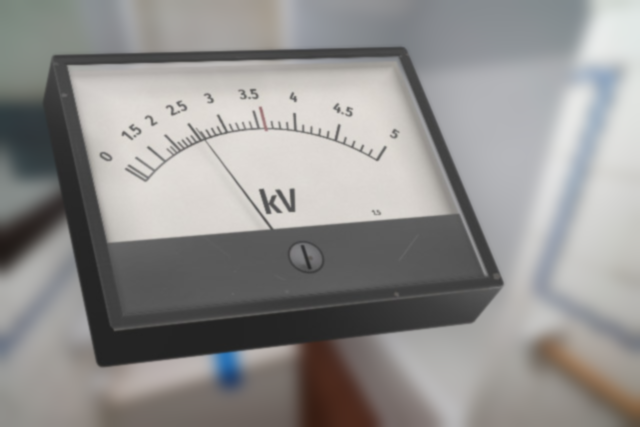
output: **2.5** kV
